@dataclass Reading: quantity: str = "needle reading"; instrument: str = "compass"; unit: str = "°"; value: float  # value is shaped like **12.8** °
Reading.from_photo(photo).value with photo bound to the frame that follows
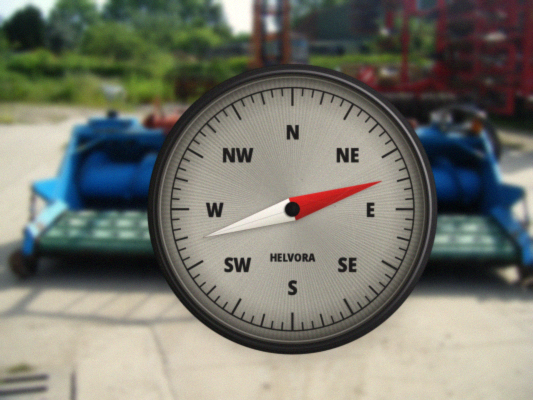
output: **72.5** °
